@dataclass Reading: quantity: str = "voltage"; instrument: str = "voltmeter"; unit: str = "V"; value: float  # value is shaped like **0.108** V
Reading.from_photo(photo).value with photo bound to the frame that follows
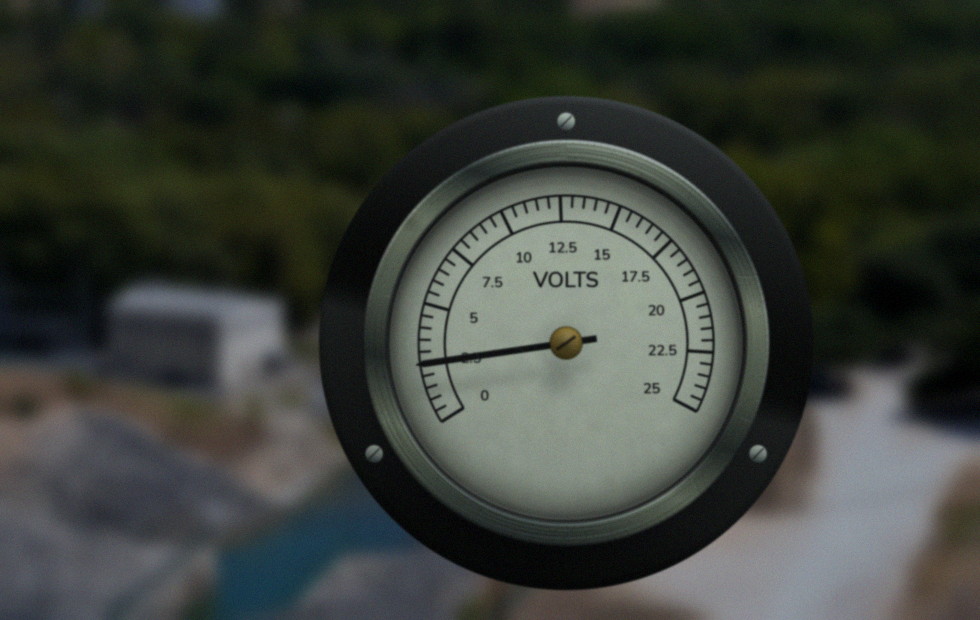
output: **2.5** V
